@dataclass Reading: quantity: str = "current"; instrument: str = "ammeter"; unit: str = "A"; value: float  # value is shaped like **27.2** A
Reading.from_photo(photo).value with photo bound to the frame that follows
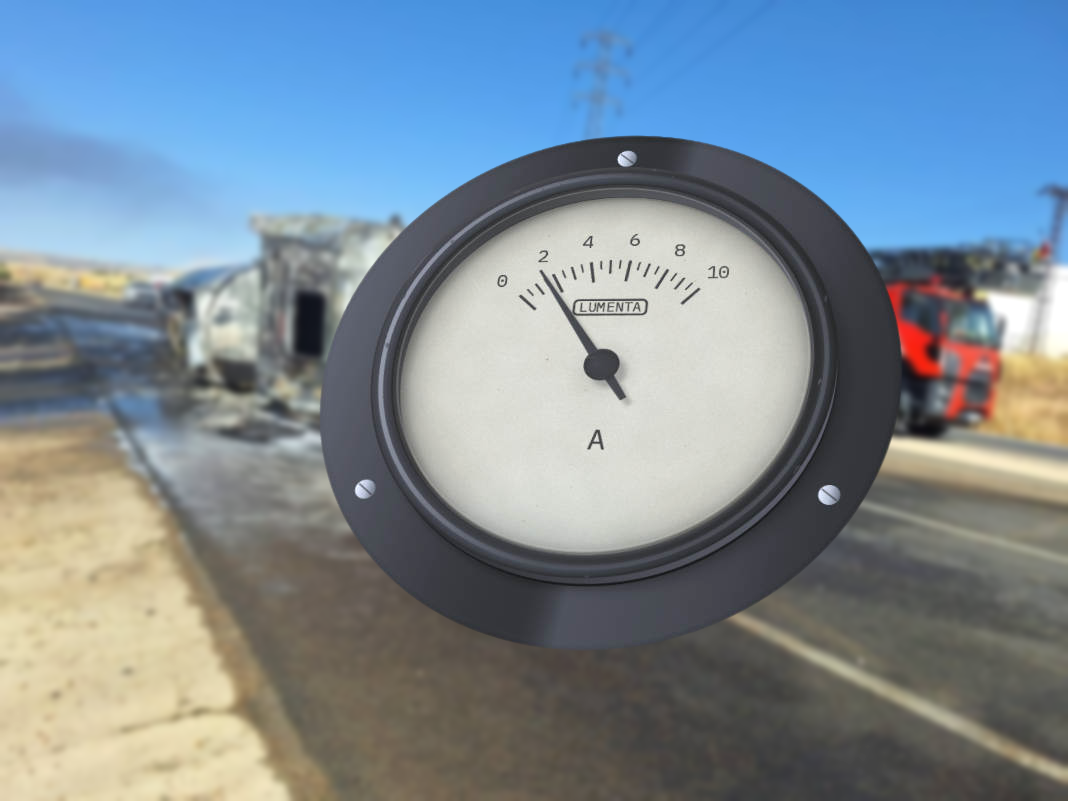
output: **1.5** A
